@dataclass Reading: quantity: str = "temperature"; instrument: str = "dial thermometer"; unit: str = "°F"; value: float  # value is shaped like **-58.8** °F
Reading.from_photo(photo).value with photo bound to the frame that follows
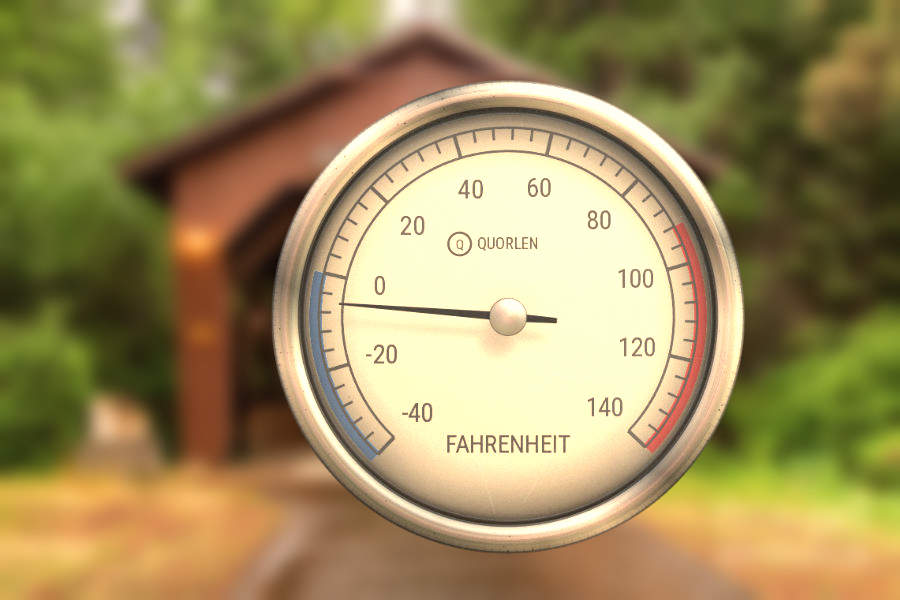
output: **-6** °F
